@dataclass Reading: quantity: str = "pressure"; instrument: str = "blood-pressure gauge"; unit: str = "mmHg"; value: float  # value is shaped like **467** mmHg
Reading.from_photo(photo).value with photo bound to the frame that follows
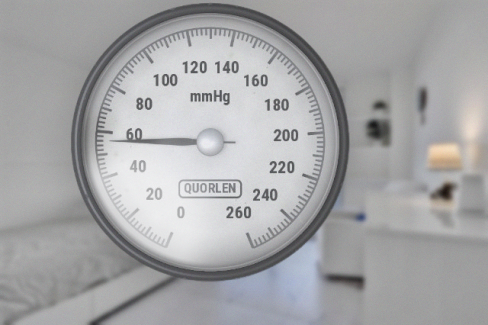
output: **56** mmHg
